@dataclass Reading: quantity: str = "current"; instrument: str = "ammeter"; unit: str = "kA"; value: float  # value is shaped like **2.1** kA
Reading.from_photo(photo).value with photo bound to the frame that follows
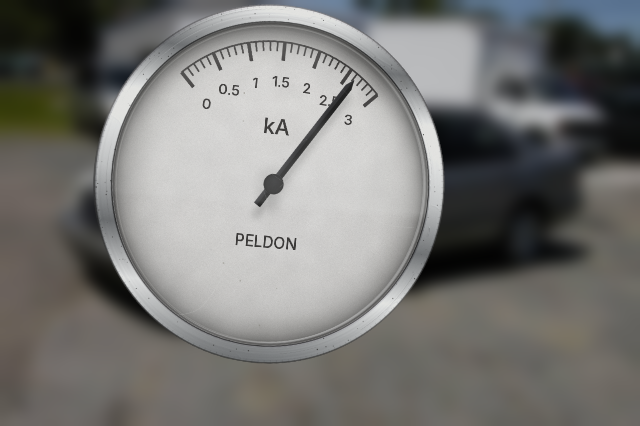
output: **2.6** kA
